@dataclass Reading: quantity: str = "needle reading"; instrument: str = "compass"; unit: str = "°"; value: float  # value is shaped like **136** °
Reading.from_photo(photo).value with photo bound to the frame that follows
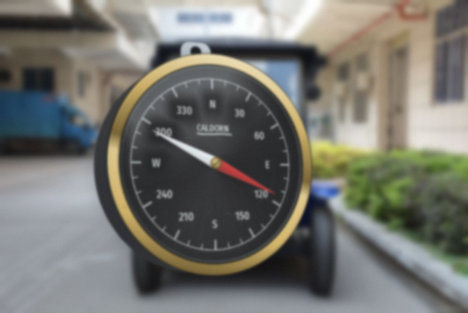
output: **115** °
